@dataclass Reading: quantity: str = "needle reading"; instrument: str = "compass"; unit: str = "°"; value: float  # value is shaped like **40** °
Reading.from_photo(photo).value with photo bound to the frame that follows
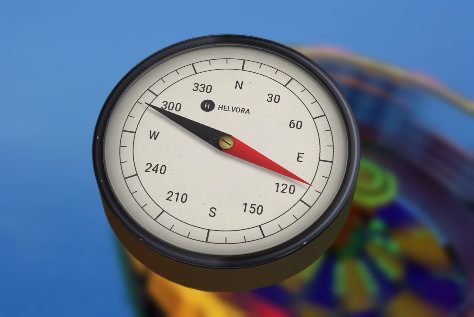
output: **110** °
